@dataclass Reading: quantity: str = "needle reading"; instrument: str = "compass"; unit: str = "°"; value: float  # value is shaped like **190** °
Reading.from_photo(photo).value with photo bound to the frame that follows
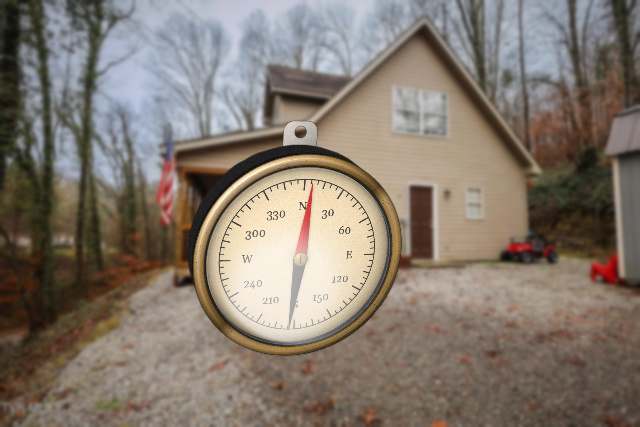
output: **5** °
